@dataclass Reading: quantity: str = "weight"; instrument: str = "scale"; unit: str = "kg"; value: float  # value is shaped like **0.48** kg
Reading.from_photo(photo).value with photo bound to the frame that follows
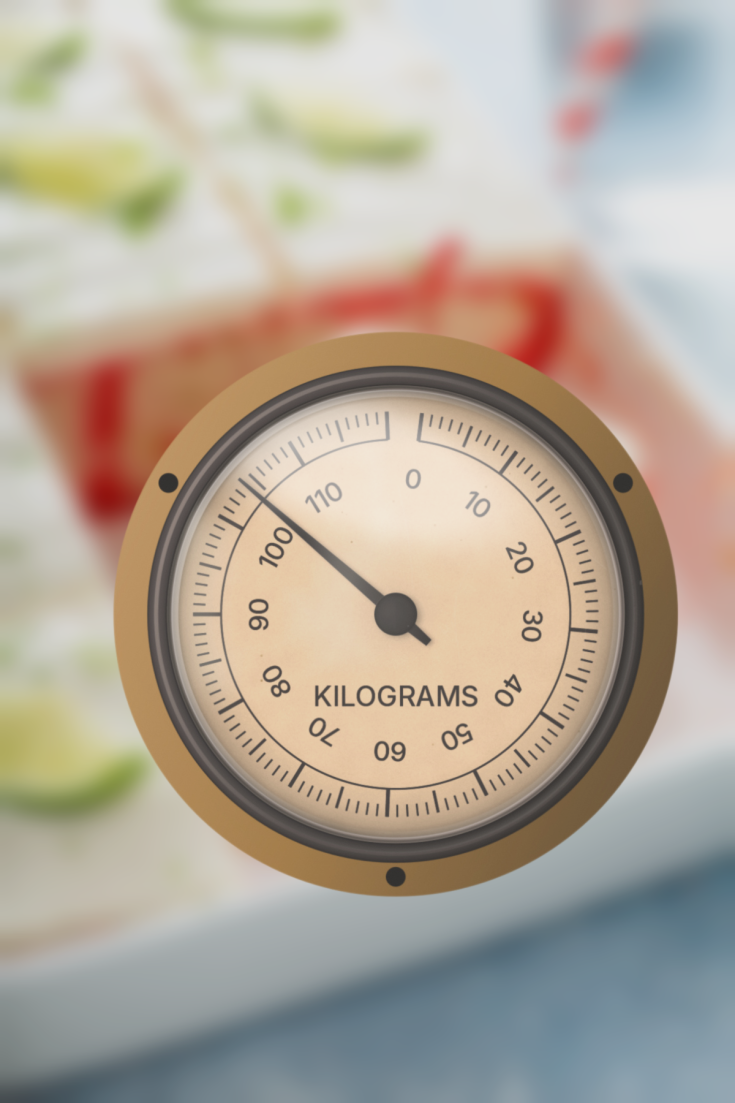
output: **104** kg
